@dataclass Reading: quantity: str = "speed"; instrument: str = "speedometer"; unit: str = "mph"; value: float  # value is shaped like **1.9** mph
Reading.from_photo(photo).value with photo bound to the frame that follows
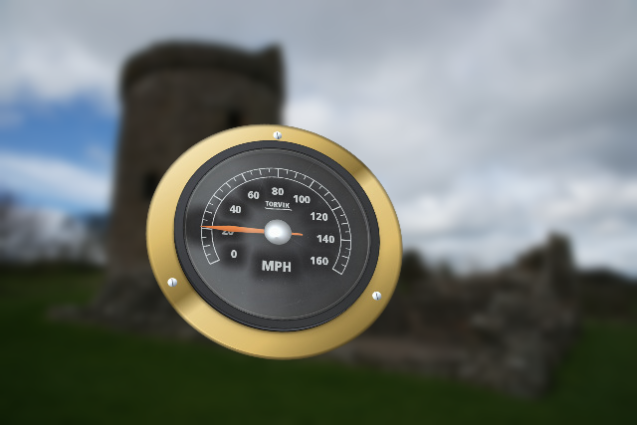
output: **20** mph
